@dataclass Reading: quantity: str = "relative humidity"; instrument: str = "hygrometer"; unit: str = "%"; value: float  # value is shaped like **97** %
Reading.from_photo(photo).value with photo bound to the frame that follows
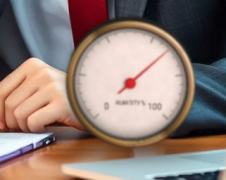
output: **68** %
